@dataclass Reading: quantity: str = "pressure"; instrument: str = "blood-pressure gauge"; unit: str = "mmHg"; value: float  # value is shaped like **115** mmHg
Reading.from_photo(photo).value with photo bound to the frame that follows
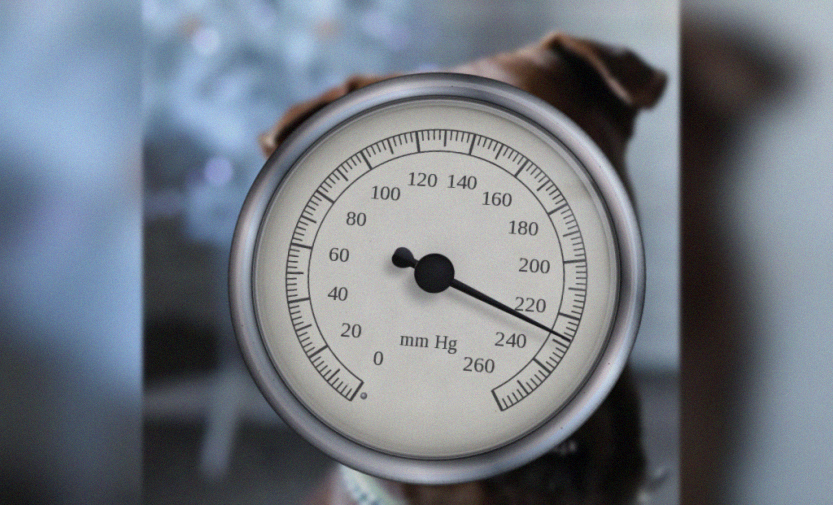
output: **228** mmHg
